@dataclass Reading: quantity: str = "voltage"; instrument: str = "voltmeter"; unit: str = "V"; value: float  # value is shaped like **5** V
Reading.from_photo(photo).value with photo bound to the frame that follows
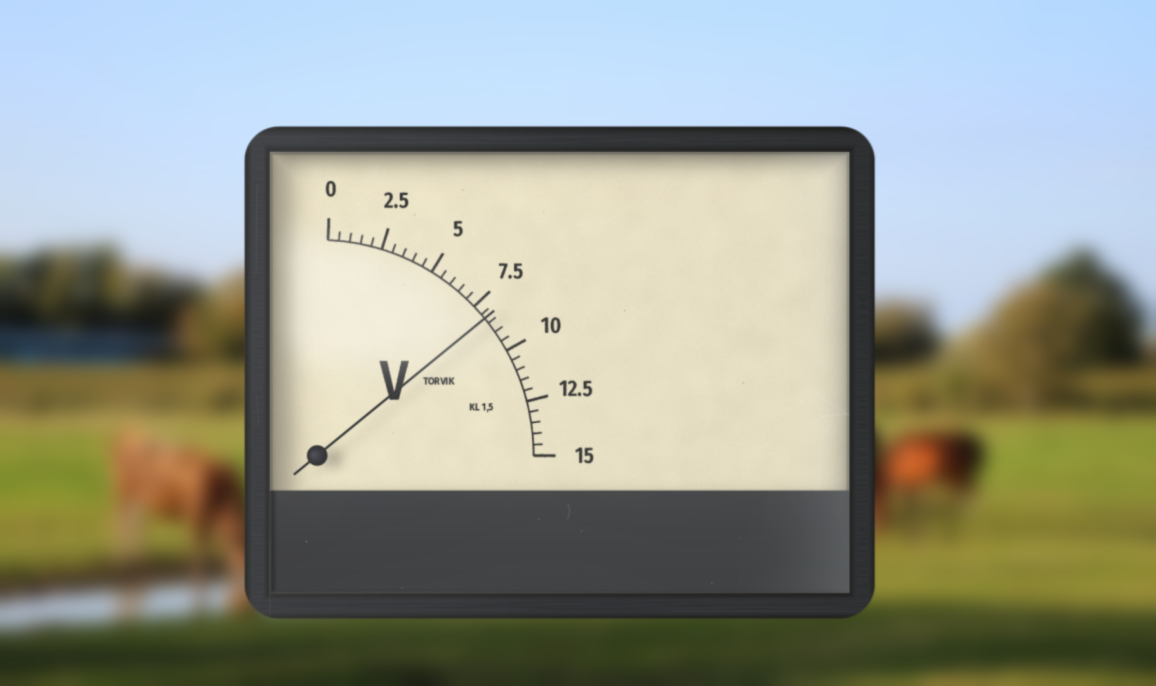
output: **8.25** V
